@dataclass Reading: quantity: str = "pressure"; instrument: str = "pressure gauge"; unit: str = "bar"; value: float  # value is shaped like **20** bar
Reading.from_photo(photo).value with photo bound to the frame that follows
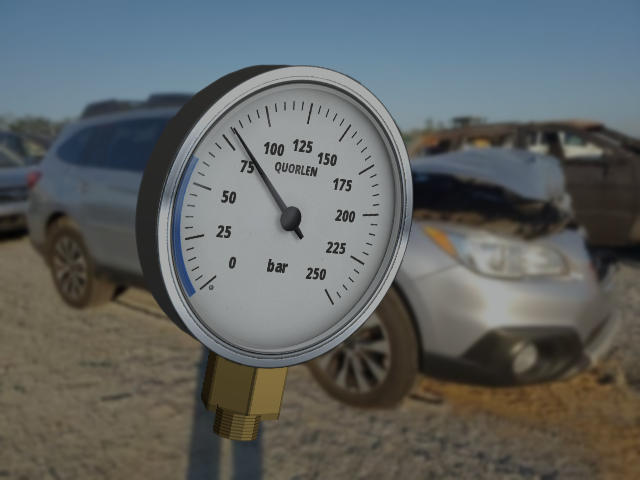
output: **80** bar
